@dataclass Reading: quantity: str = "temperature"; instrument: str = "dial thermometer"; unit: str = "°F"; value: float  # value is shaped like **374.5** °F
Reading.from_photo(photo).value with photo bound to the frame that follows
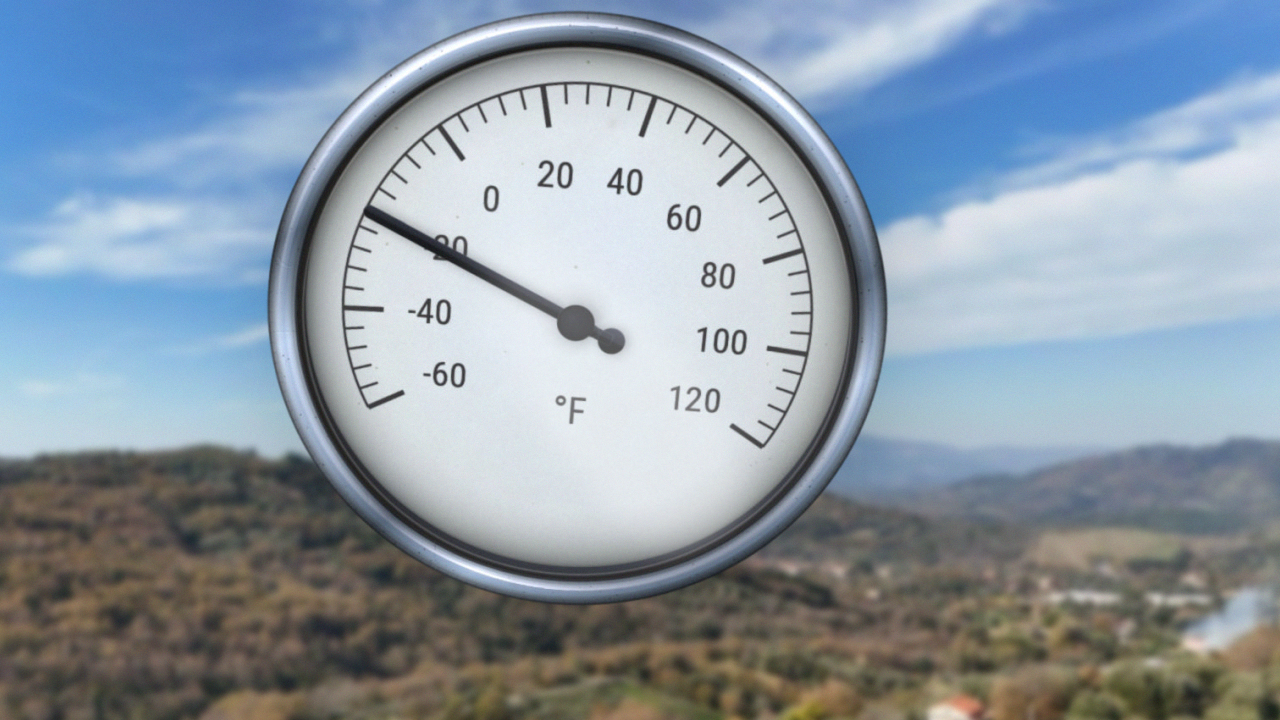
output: **-20** °F
